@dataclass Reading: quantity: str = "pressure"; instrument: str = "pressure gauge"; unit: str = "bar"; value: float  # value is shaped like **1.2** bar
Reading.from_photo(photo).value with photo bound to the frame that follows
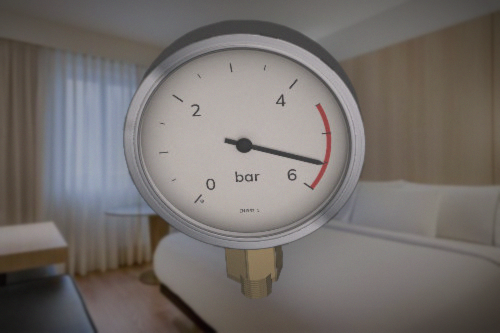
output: **5.5** bar
